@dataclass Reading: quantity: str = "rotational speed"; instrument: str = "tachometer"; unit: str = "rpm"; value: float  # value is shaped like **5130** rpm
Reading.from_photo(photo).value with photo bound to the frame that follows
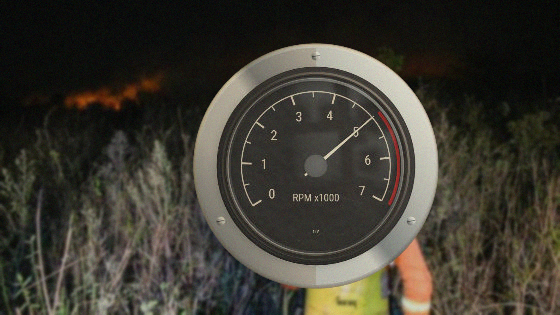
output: **5000** rpm
